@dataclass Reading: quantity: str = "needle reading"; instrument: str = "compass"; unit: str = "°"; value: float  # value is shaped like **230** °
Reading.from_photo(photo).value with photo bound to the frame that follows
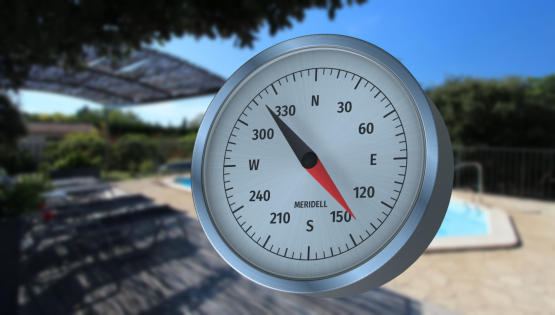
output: **140** °
